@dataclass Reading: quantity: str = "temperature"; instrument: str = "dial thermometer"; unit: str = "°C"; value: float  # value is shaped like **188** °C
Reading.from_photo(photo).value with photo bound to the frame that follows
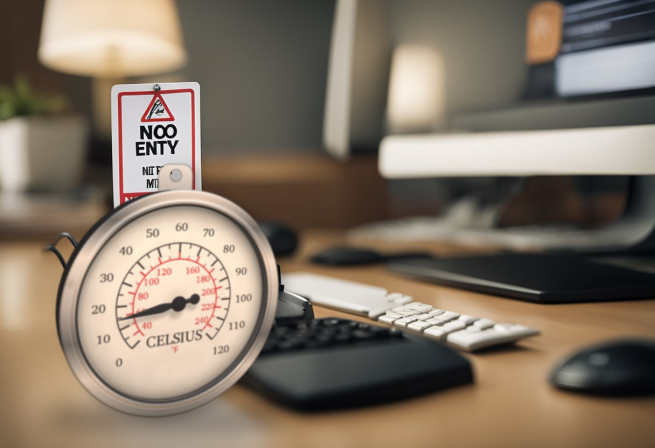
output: **15** °C
